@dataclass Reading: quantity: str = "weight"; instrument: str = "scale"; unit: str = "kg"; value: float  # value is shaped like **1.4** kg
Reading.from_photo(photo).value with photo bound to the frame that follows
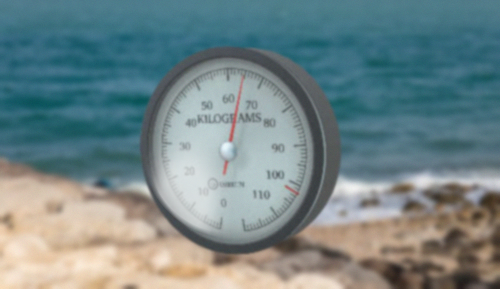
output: **65** kg
